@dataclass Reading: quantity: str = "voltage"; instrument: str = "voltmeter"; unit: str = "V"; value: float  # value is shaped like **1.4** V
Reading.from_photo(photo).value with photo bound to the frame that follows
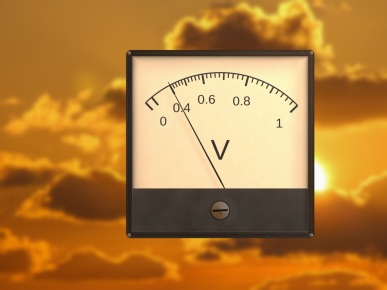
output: **0.4** V
